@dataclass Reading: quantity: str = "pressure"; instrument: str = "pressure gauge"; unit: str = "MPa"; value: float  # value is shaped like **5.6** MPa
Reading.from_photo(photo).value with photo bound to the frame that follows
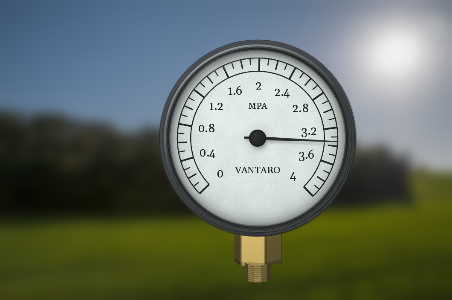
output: **3.35** MPa
